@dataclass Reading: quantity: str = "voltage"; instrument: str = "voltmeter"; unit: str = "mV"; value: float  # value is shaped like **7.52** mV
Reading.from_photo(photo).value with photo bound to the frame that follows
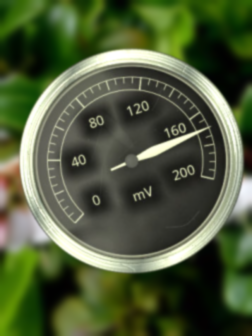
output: **170** mV
